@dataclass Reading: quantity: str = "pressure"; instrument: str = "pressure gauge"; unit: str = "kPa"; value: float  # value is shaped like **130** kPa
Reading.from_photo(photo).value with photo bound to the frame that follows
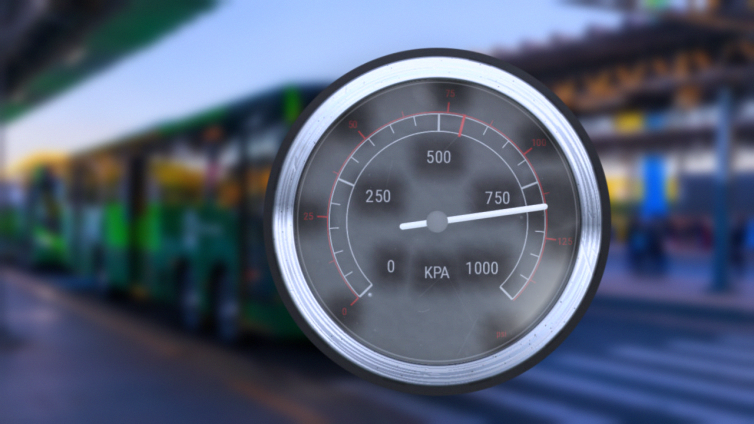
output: **800** kPa
